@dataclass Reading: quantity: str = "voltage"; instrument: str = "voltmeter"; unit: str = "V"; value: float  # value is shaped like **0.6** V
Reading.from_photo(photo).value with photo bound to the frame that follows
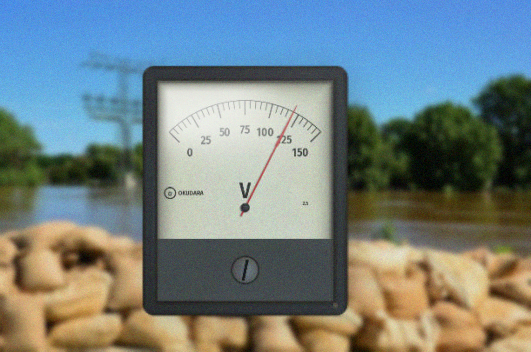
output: **120** V
